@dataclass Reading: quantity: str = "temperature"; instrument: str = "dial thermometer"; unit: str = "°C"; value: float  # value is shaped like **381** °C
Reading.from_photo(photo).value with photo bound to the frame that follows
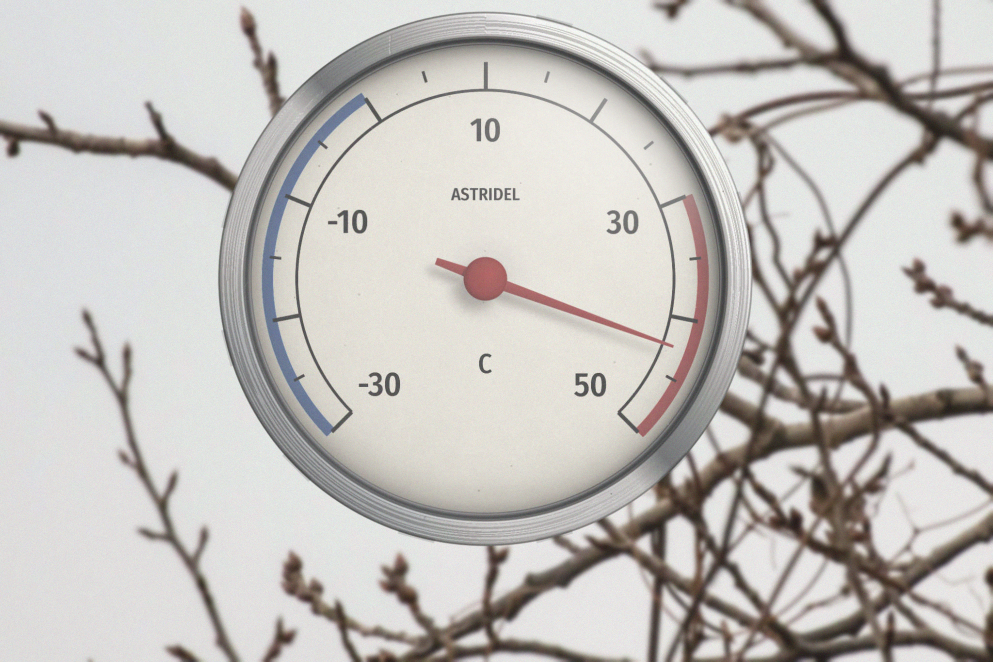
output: **42.5** °C
